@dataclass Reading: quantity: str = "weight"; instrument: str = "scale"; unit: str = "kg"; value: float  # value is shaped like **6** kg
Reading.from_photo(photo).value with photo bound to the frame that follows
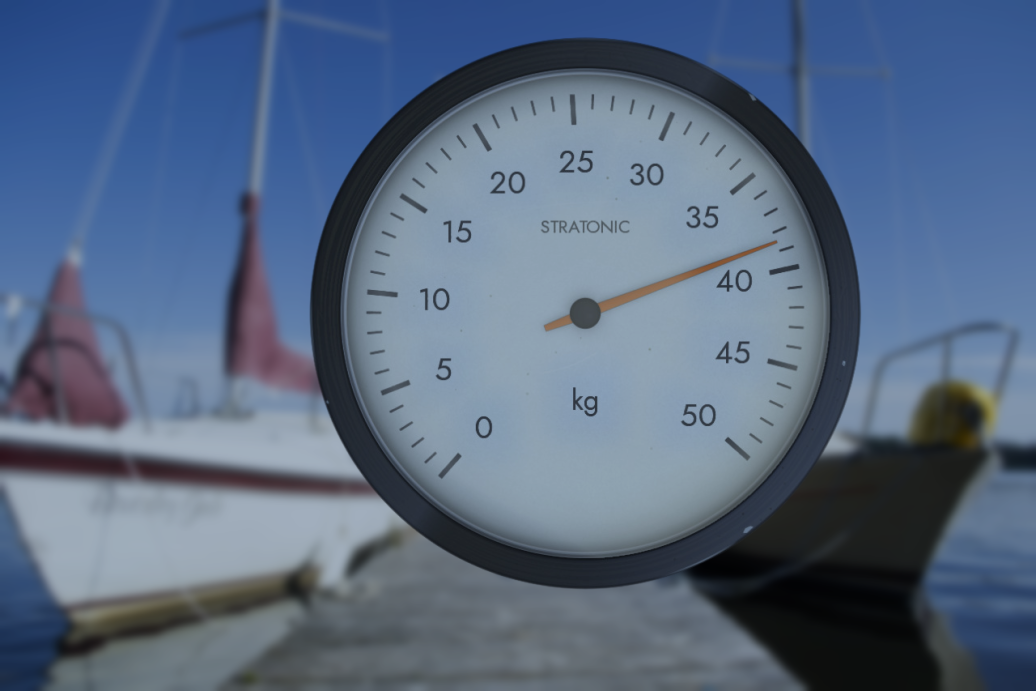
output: **38.5** kg
